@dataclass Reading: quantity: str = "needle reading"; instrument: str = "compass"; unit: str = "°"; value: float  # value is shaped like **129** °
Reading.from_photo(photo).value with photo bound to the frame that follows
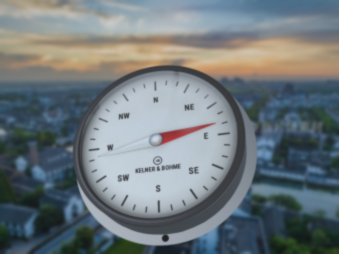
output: **80** °
